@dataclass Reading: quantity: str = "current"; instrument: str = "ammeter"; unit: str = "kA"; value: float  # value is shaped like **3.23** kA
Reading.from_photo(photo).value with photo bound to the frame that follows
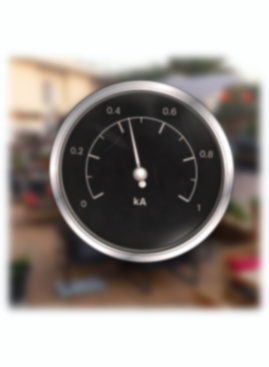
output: **0.45** kA
